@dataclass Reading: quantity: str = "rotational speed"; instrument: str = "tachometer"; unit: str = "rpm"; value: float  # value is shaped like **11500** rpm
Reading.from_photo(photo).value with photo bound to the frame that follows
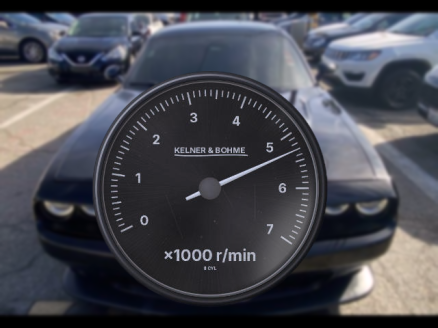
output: **5300** rpm
